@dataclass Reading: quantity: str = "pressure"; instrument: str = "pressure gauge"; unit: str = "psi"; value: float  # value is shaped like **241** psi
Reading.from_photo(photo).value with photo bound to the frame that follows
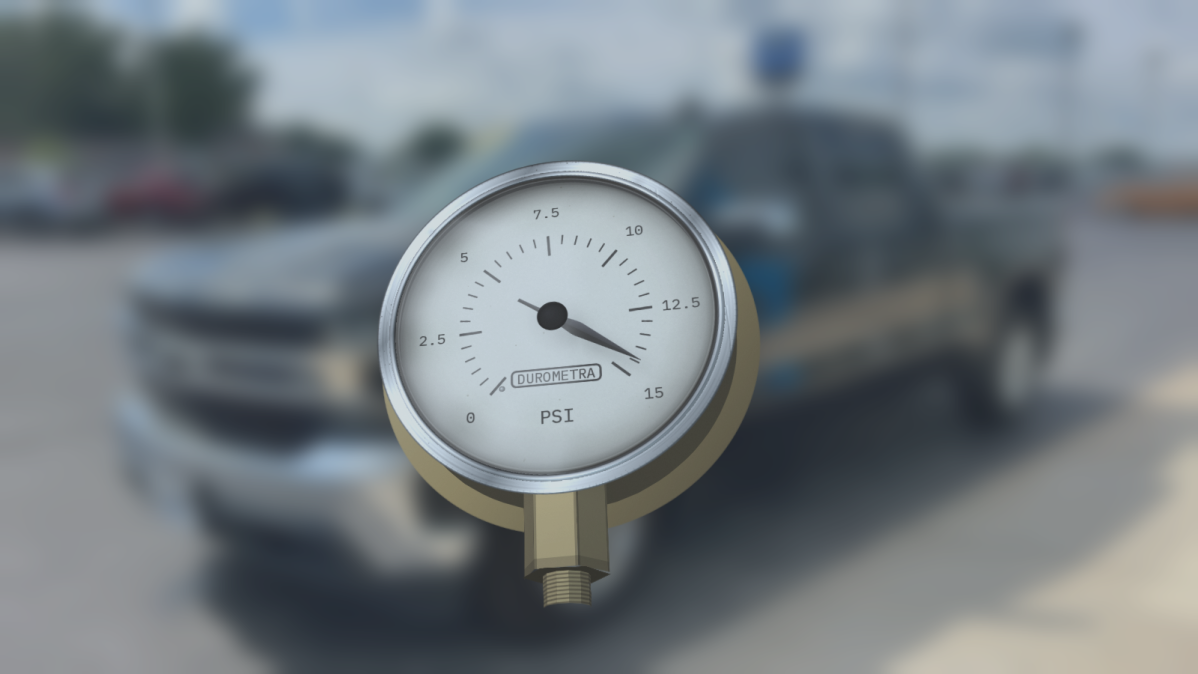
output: **14.5** psi
